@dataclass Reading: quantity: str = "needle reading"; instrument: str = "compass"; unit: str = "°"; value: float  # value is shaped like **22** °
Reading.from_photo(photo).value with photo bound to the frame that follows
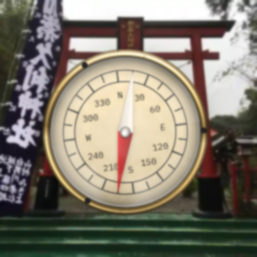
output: **195** °
